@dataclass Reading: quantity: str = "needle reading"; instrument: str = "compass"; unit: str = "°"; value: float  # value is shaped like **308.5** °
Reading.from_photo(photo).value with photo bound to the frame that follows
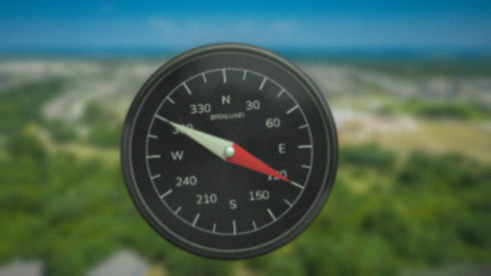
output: **120** °
